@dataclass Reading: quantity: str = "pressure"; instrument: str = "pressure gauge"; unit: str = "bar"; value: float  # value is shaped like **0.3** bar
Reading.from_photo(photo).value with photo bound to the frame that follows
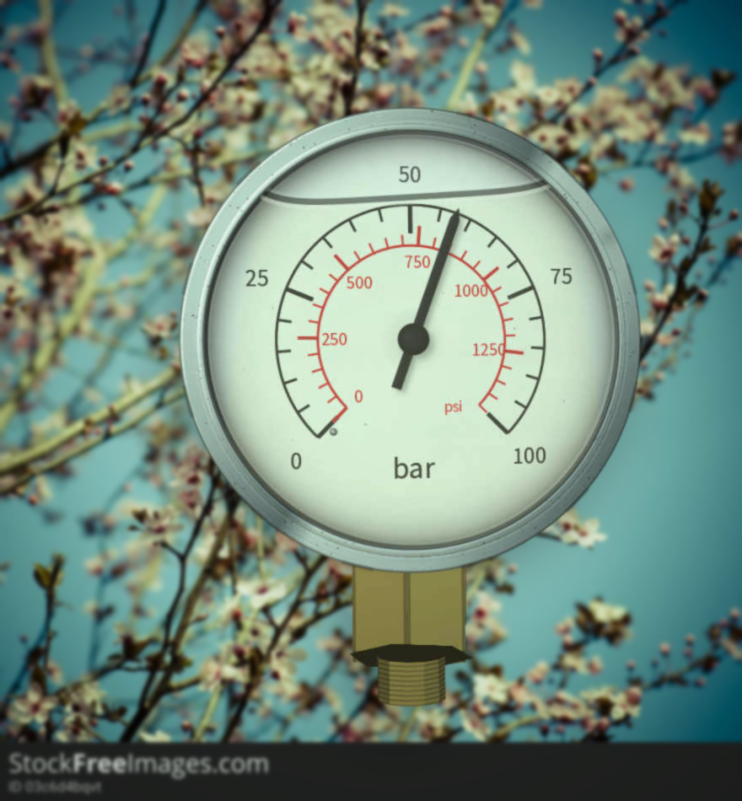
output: **57.5** bar
